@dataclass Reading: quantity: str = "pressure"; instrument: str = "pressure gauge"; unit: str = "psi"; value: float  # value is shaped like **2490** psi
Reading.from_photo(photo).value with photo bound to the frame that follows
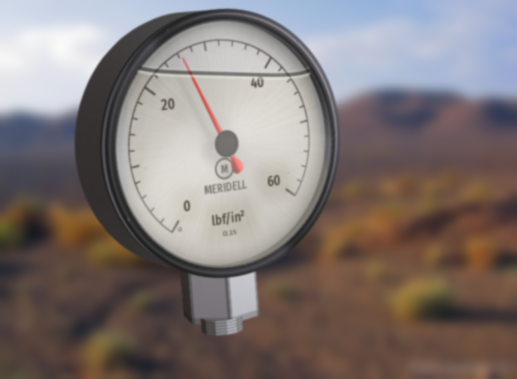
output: **26** psi
